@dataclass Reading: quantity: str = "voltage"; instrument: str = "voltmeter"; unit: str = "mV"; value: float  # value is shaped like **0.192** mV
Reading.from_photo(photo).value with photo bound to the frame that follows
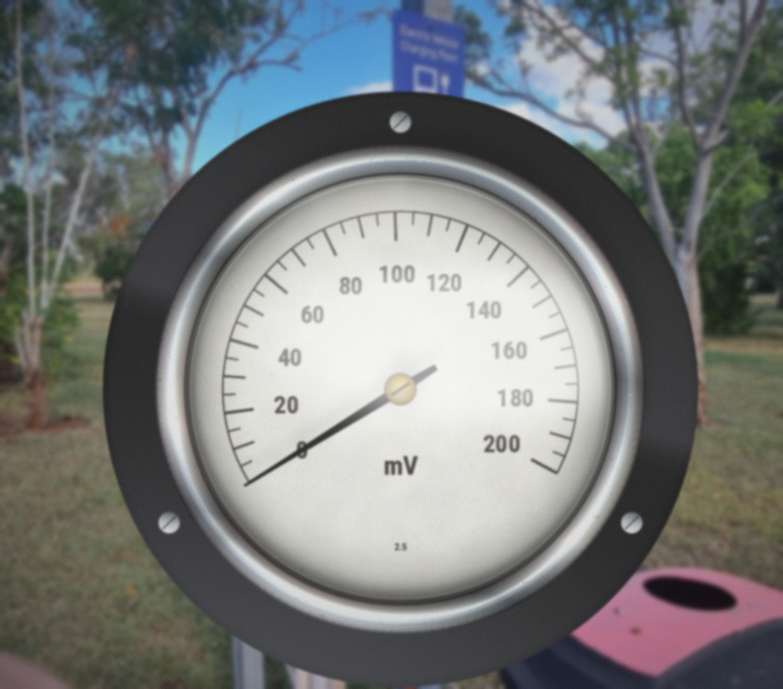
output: **0** mV
